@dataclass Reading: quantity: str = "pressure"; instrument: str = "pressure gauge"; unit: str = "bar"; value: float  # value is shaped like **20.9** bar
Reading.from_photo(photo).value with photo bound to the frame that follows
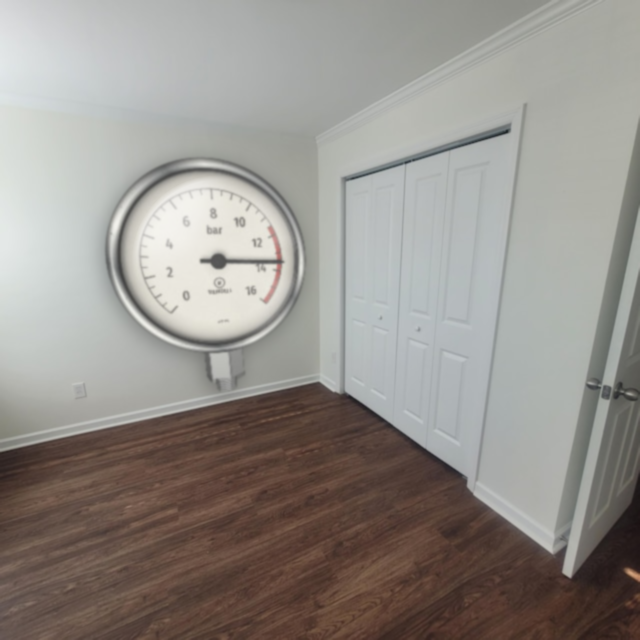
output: **13.5** bar
